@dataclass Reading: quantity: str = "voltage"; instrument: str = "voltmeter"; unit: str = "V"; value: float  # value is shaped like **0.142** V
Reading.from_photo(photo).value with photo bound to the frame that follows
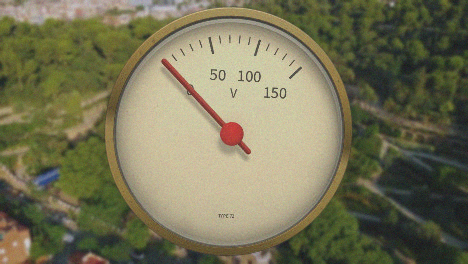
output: **0** V
